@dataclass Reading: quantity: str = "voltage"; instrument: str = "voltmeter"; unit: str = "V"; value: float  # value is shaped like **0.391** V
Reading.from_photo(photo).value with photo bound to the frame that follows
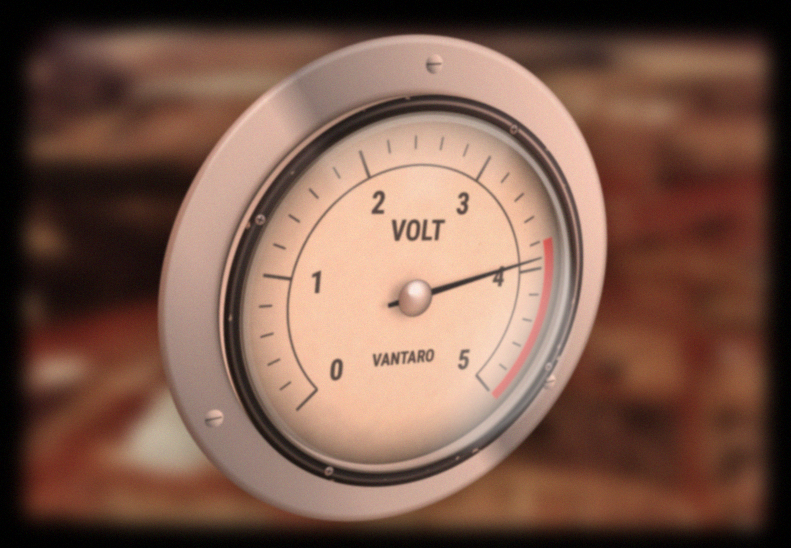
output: **3.9** V
